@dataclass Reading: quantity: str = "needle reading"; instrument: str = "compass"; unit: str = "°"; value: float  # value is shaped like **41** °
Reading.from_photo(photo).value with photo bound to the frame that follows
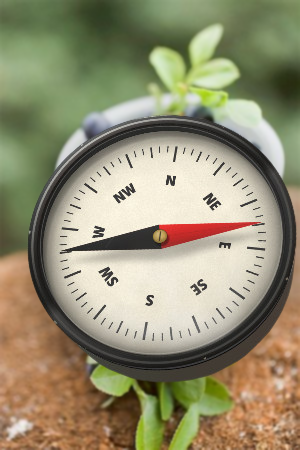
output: **75** °
